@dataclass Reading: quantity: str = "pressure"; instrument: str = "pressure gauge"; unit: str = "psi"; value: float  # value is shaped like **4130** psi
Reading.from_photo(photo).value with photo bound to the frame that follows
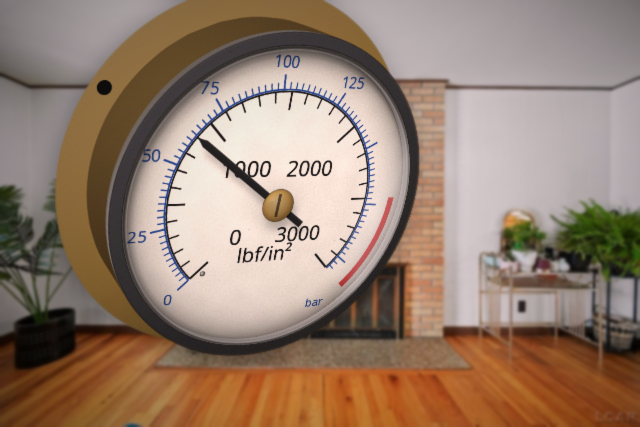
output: **900** psi
